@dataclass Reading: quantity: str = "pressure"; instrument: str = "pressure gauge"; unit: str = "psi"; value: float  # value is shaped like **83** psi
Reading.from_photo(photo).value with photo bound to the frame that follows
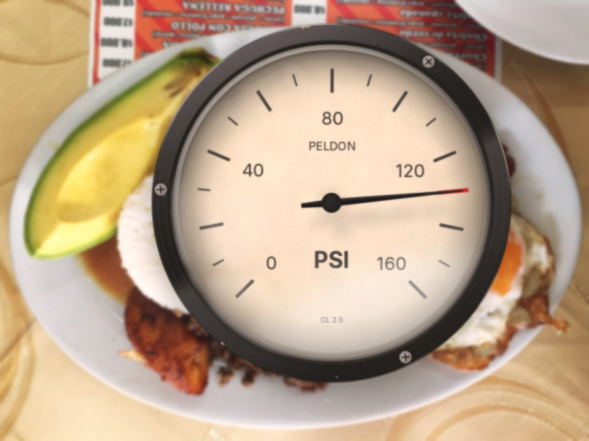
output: **130** psi
